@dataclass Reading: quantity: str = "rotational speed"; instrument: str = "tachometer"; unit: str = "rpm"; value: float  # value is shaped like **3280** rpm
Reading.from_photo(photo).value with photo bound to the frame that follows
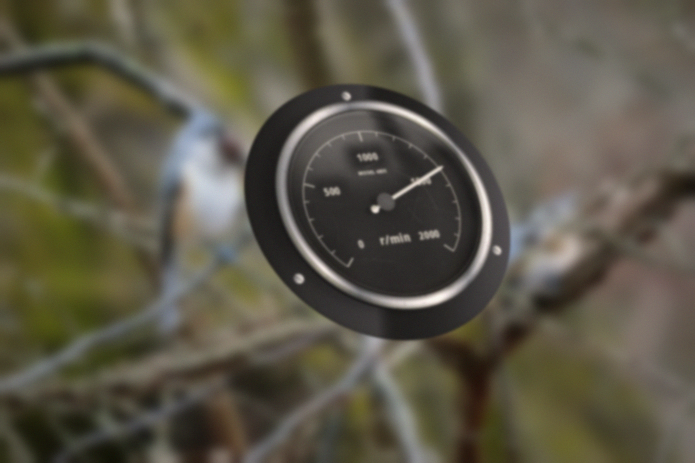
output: **1500** rpm
